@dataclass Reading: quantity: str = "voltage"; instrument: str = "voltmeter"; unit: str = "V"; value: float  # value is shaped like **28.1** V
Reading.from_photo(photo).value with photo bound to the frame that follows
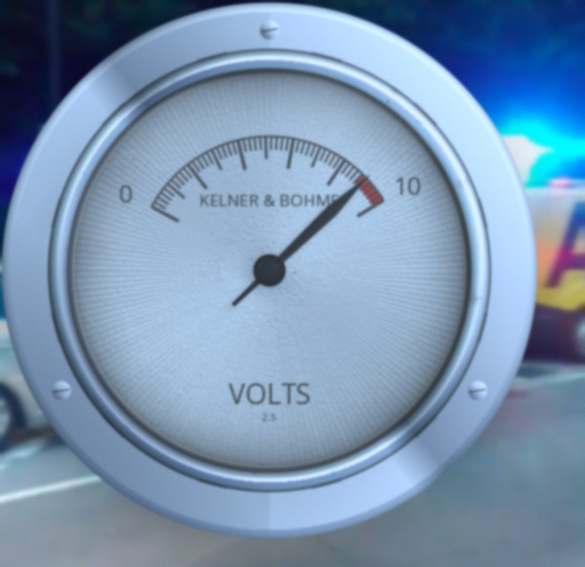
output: **9** V
